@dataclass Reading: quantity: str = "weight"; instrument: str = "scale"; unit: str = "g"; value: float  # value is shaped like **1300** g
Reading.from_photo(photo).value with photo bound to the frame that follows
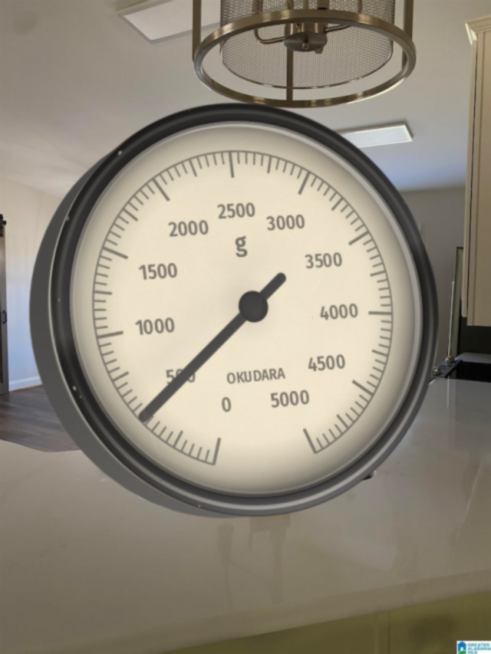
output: **500** g
